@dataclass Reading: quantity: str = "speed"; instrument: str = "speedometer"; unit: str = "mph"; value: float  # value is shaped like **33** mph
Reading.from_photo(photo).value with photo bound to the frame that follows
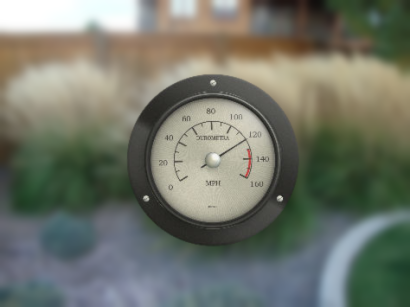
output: **120** mph
